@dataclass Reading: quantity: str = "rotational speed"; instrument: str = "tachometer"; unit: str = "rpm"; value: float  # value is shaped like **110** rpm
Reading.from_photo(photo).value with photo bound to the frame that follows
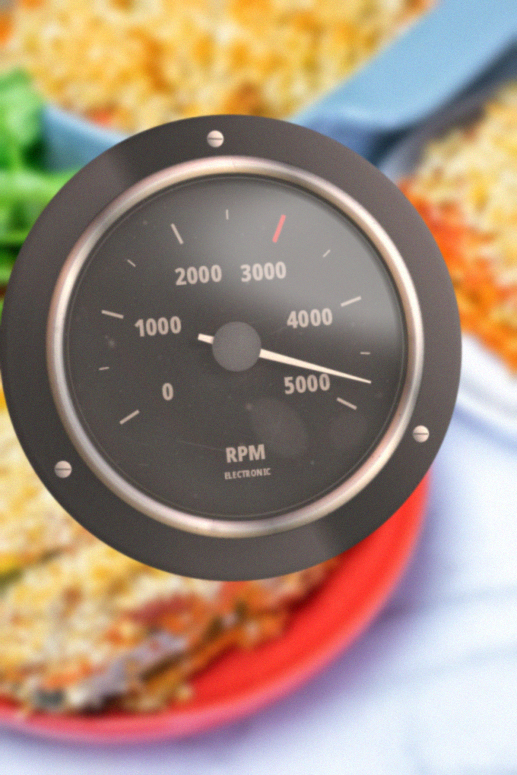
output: **4750** rpm
